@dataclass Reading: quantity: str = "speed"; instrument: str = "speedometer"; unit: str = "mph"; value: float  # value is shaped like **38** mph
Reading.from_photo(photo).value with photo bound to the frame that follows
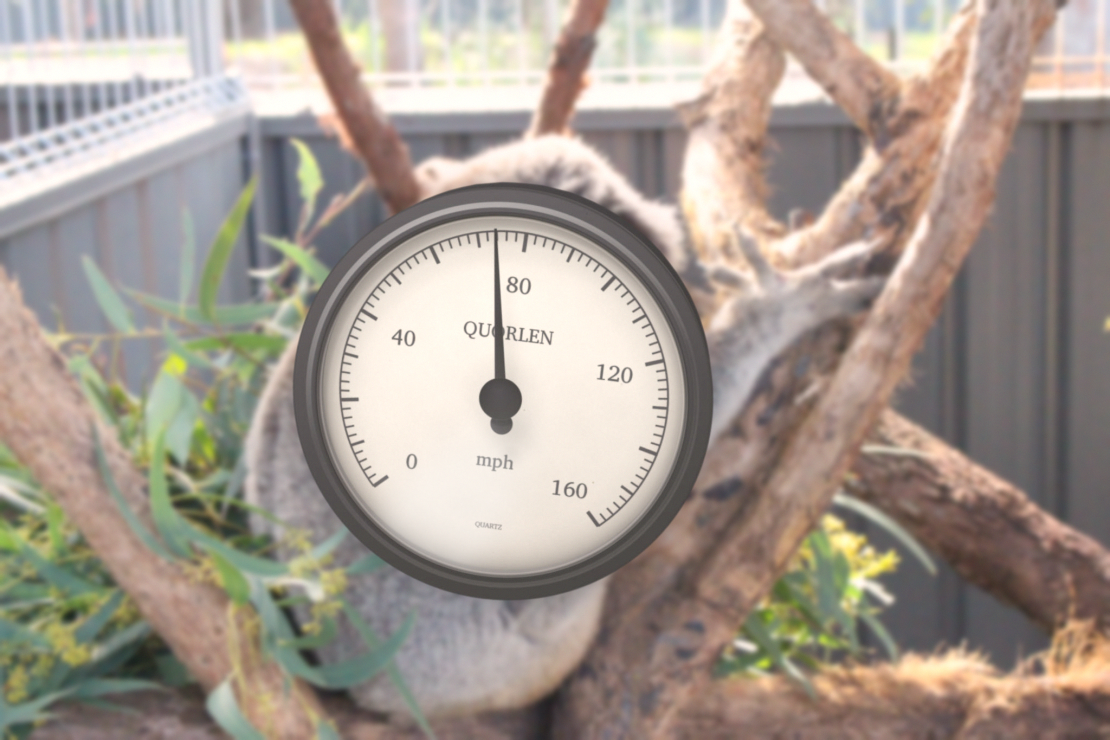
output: **74** mph
